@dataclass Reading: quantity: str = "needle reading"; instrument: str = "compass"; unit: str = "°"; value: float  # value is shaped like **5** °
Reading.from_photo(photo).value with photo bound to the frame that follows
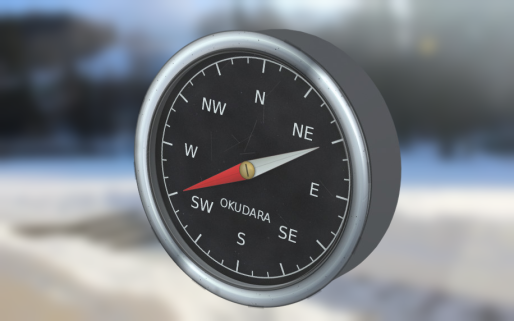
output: **240** °
